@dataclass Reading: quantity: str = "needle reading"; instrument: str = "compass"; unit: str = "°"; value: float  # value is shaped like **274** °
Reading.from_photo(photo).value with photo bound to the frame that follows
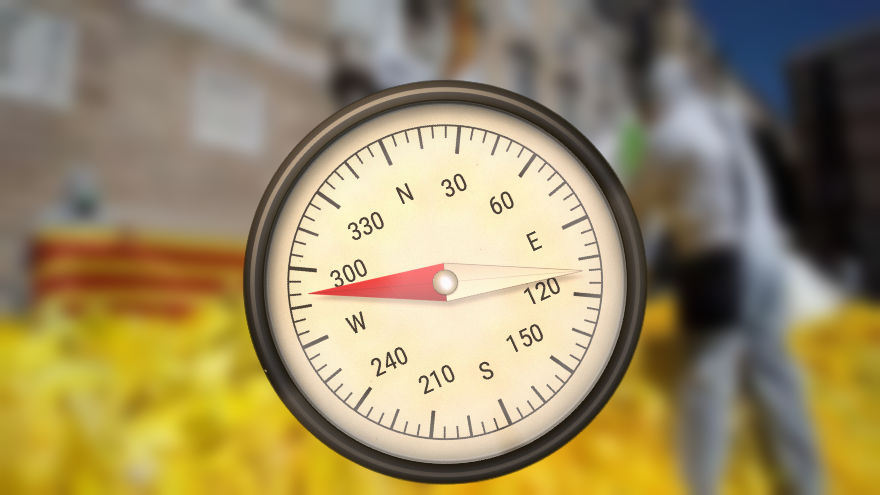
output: **290** °
